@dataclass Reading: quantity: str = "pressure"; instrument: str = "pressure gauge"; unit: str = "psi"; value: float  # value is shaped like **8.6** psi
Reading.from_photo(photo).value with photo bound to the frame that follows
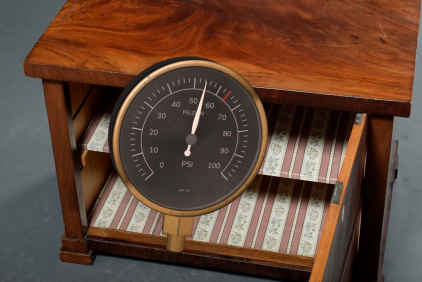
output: **54** psi
